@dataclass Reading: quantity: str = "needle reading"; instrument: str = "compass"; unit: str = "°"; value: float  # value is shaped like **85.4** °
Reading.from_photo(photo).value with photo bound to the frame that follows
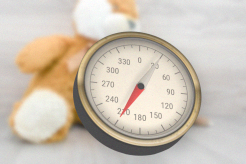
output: **210** °
